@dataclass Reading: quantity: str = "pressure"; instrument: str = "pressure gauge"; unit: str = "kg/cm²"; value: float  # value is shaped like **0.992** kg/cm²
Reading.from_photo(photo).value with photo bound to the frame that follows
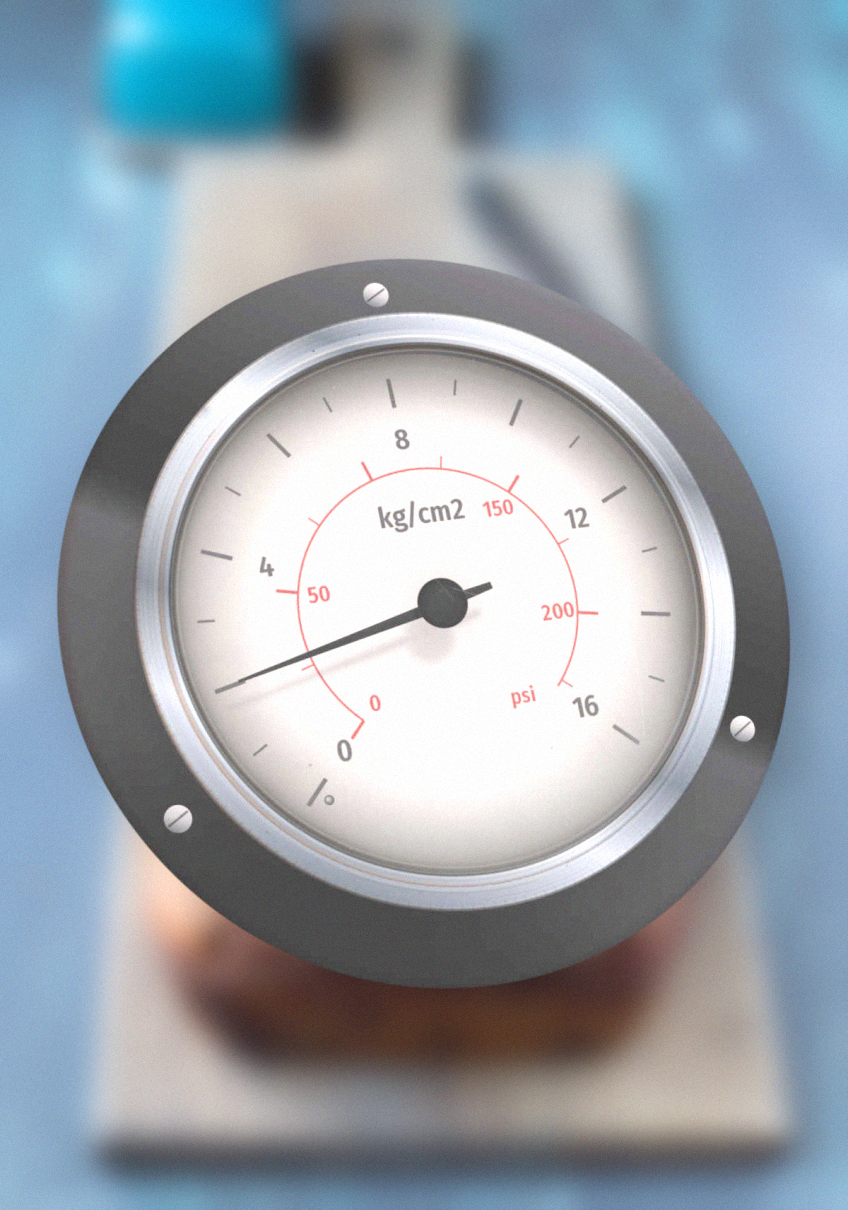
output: **2** kg/cm²
